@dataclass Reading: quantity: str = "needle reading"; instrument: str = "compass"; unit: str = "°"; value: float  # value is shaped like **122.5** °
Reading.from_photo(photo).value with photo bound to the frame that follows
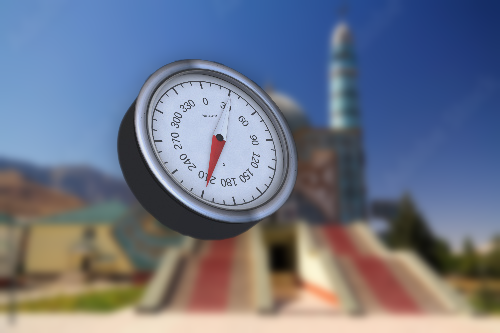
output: **210** °
